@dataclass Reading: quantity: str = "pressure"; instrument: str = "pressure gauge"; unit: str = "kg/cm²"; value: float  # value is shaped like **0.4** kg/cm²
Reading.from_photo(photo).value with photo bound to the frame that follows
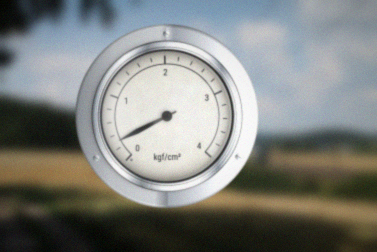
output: **0.3** kg/cm²
